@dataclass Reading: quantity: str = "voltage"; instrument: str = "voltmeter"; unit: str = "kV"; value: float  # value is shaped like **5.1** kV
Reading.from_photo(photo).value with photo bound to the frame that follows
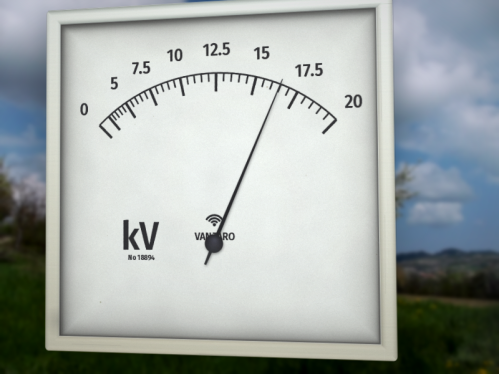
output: **16.5** kV
